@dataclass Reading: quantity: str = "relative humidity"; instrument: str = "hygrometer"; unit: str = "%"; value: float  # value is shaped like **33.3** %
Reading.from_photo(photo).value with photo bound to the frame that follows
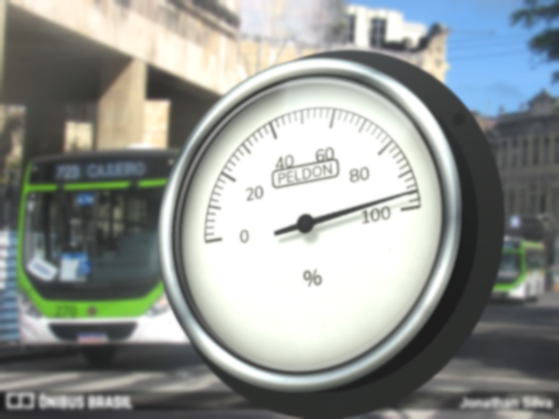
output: **96** %
